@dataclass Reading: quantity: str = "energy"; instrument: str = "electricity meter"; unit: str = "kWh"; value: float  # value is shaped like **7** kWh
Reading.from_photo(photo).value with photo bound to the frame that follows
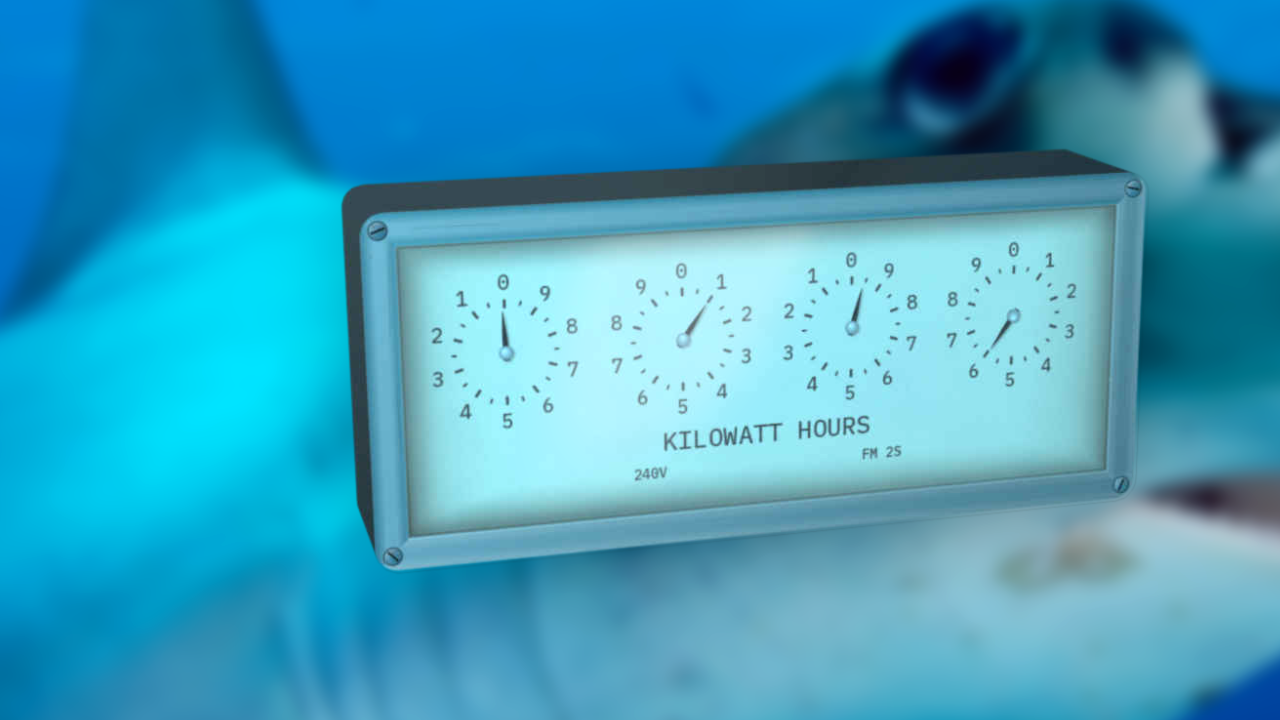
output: **96** kWh
